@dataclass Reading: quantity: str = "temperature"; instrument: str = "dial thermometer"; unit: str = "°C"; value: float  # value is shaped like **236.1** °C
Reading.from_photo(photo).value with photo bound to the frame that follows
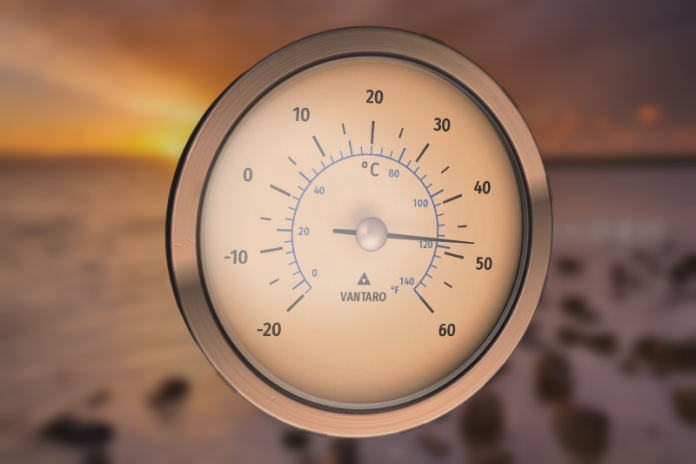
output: **47.5** °C
